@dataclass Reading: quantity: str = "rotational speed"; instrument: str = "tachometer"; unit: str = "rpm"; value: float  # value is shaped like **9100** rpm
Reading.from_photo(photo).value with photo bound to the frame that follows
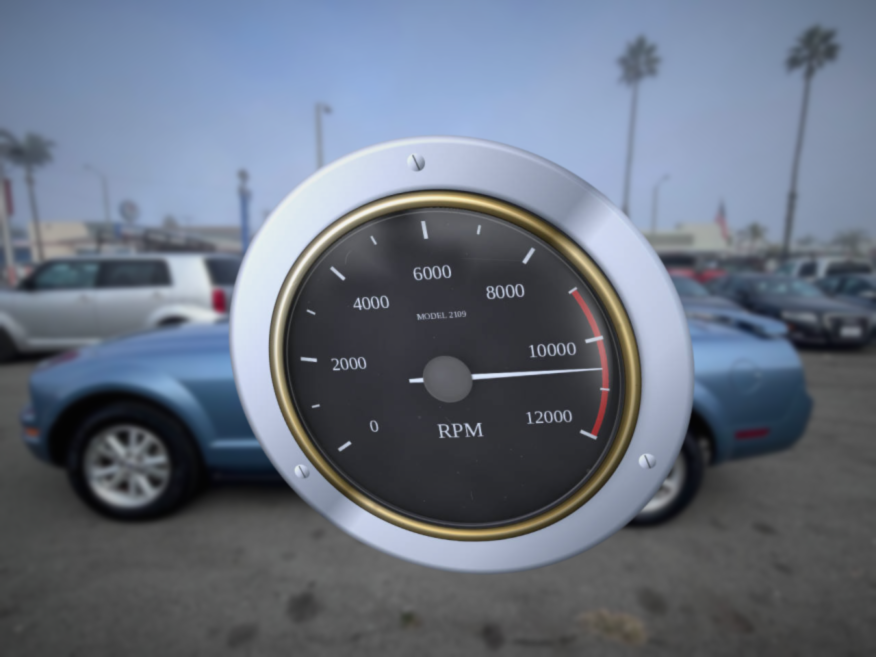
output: **10500** rpm
